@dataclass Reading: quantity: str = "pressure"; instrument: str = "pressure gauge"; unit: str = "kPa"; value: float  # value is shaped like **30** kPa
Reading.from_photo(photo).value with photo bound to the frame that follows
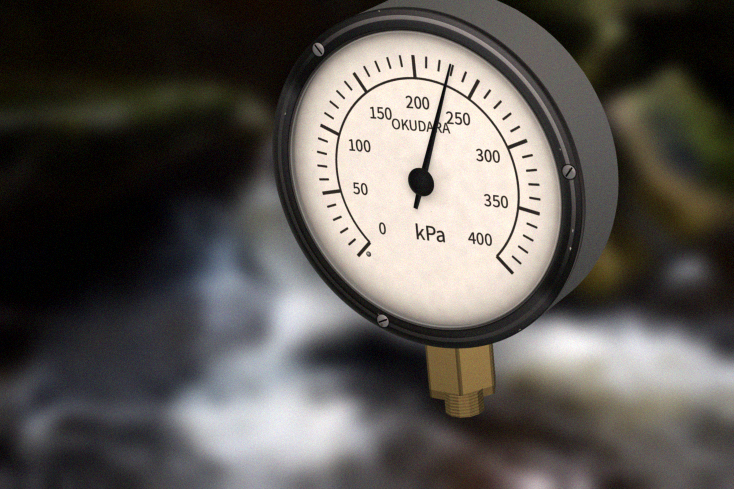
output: **230** kPa
